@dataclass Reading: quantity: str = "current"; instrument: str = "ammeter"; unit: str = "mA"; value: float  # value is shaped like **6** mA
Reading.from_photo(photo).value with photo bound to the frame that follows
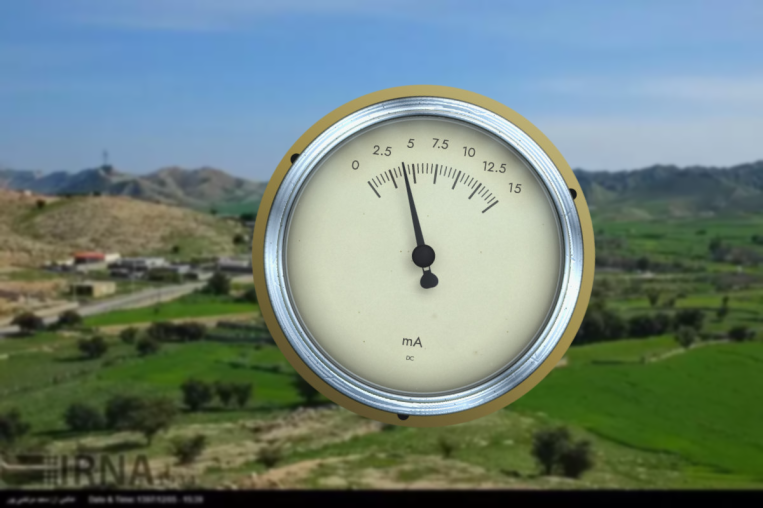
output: **4** mA
